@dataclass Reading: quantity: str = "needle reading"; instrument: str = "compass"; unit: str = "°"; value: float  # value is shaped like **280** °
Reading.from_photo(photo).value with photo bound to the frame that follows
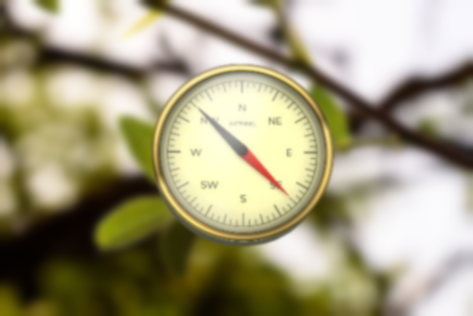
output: **135** °
